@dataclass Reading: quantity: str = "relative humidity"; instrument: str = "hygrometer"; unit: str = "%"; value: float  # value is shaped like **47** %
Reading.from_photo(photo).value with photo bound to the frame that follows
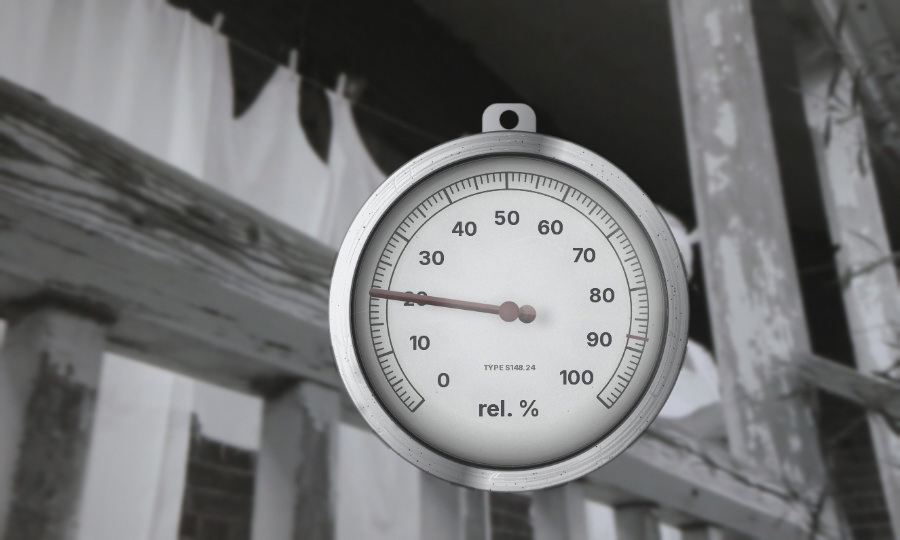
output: **20** %
